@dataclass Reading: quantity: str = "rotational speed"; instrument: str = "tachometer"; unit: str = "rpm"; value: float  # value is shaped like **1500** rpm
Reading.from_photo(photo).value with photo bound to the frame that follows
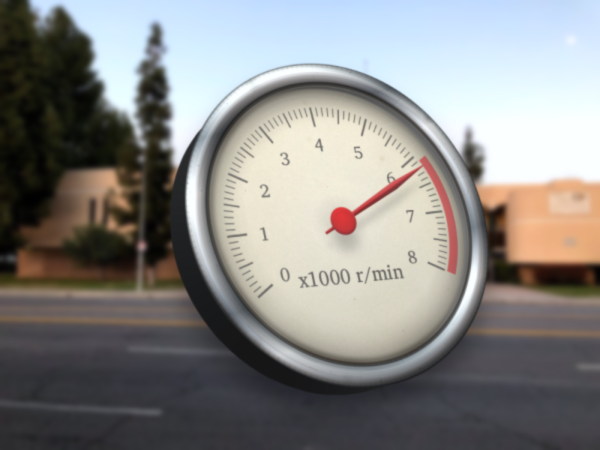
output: **6200** rpm
